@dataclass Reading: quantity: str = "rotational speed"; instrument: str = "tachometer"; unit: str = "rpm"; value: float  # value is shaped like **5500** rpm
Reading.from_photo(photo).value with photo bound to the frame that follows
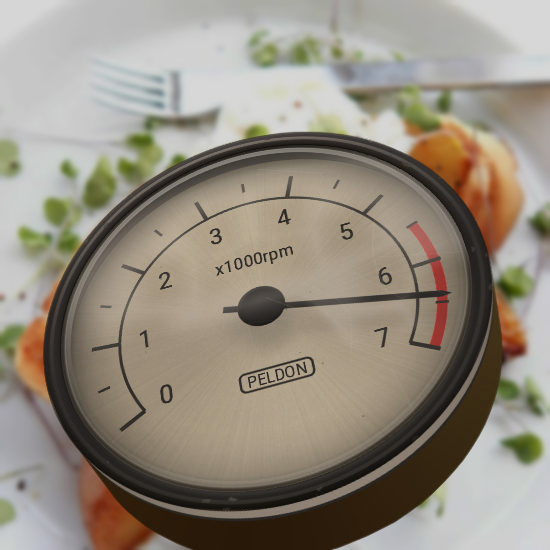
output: **6500** rpm
